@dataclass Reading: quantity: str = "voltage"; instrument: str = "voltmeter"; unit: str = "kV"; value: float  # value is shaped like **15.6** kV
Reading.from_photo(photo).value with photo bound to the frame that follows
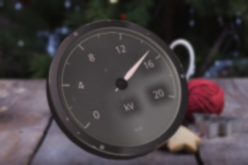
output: **15** kV
